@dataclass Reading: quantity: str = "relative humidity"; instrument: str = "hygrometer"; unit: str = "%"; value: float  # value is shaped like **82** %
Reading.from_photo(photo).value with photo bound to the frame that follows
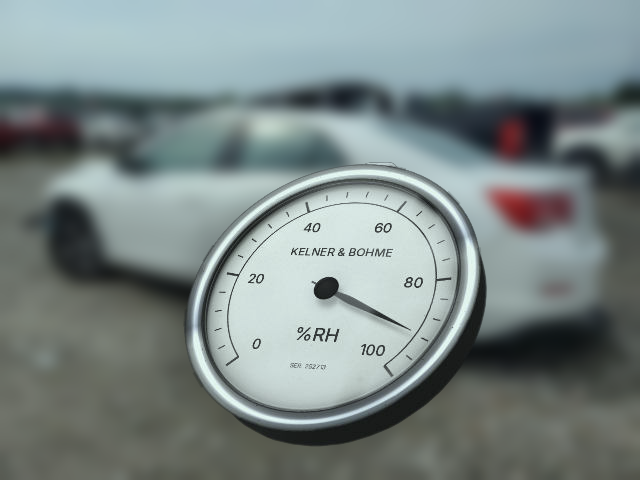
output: **92** %
